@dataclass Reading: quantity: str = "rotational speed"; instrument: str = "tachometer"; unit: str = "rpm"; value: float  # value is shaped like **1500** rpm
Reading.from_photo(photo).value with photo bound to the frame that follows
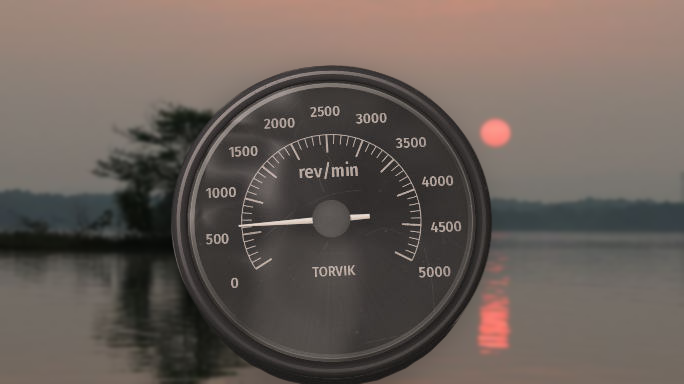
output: **600** rpm
